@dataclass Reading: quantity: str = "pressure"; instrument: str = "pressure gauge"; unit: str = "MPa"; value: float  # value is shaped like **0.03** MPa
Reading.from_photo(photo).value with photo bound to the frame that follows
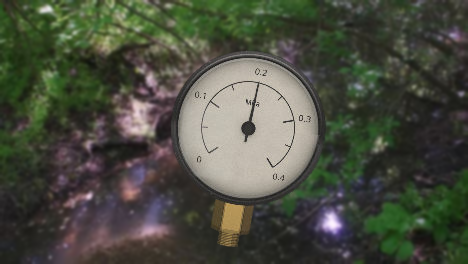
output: **0.2** MPa
